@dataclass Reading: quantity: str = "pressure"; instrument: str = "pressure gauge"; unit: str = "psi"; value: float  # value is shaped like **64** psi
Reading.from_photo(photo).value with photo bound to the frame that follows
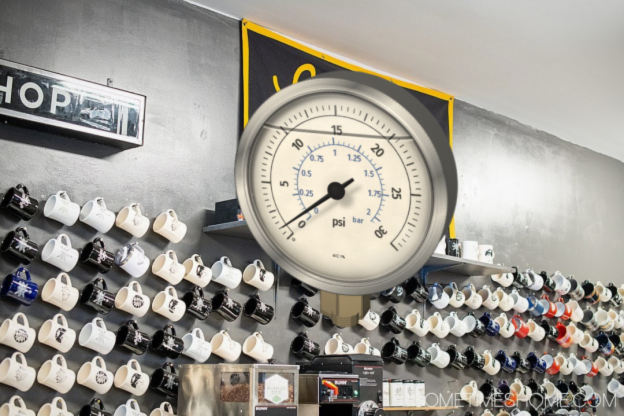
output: **1** psi
